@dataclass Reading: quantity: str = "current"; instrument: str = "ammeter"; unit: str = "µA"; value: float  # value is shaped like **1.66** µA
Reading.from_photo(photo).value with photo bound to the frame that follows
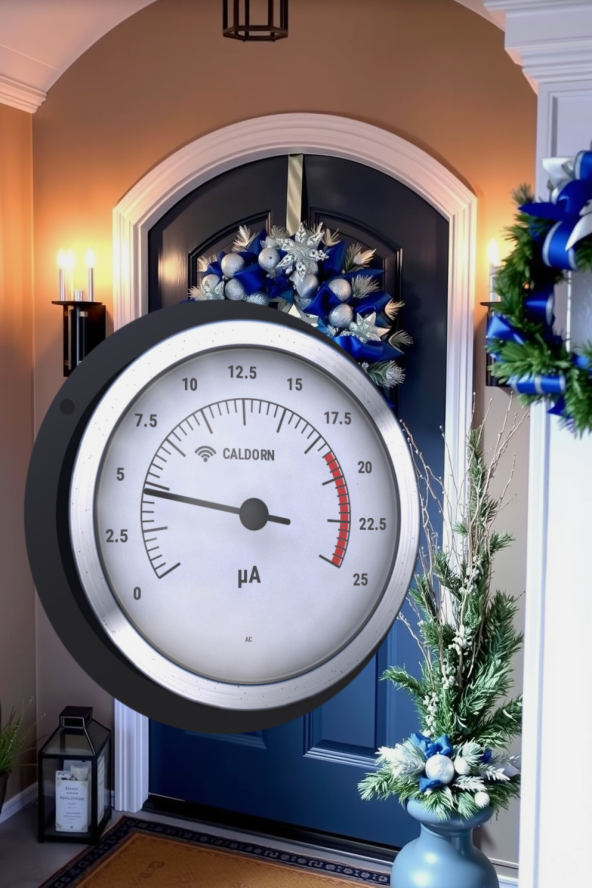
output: **4.5** µA
